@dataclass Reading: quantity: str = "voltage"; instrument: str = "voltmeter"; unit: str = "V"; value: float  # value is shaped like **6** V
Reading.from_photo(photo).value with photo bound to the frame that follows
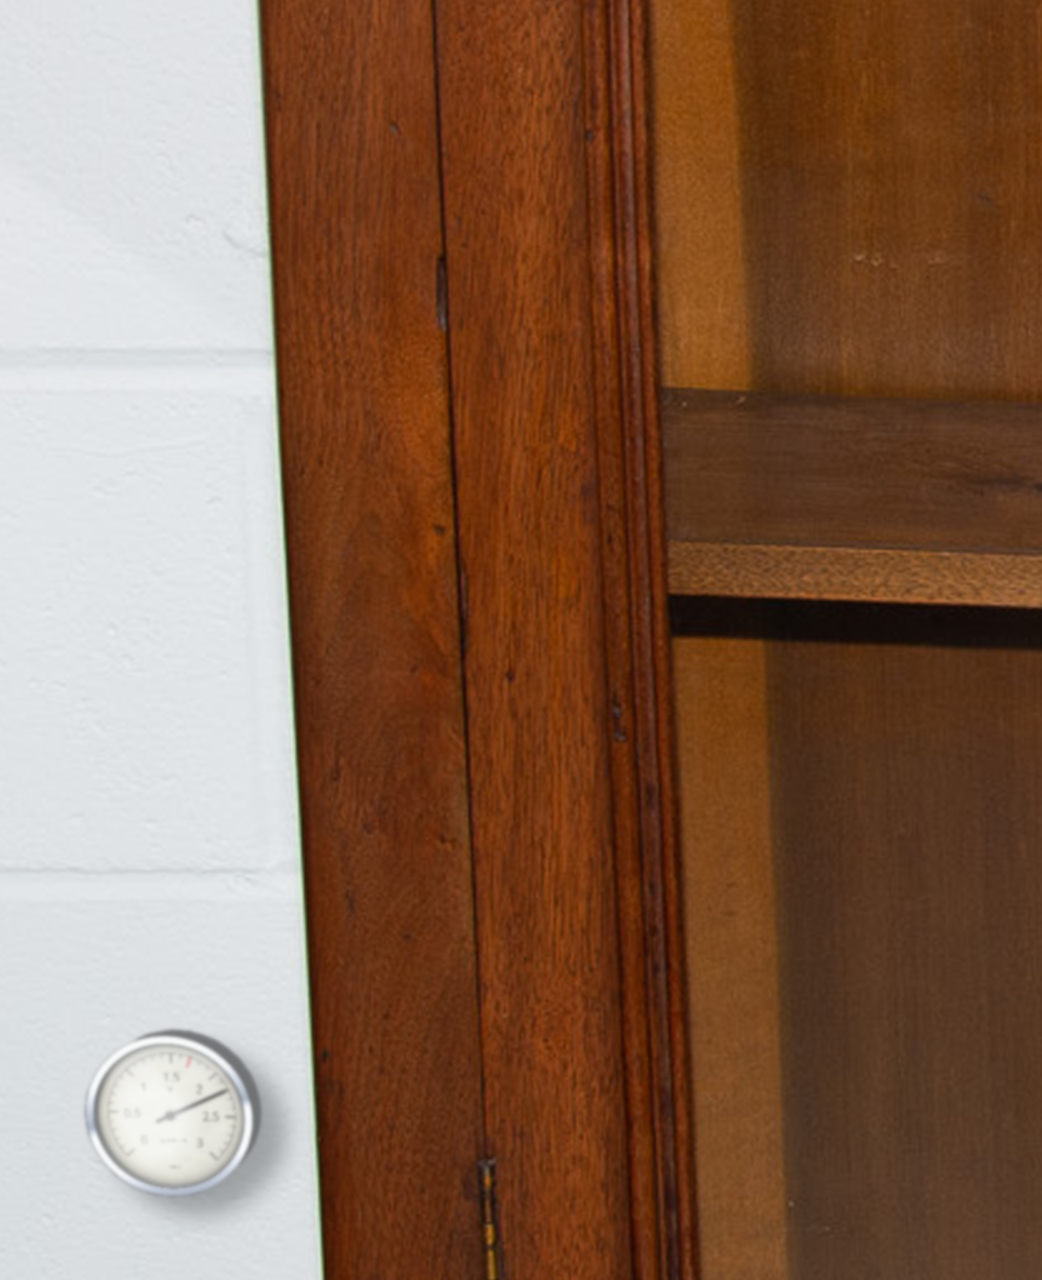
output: **2.2** V
